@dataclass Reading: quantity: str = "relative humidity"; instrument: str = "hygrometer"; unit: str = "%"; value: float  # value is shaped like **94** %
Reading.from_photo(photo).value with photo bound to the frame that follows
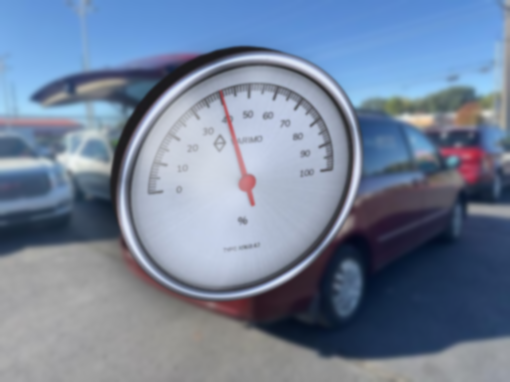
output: **40** %
